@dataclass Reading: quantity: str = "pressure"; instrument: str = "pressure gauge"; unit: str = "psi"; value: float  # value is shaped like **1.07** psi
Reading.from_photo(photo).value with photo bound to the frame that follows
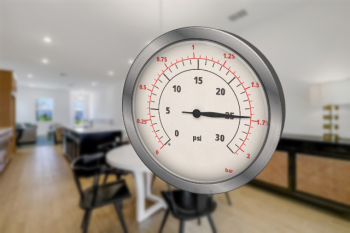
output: **25** psi
